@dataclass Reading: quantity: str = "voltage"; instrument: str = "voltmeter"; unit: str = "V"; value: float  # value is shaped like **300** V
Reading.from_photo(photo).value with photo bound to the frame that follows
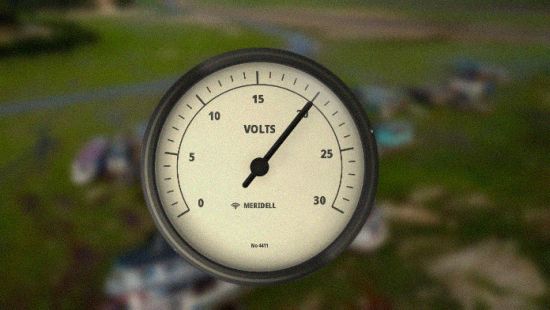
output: **20** V
